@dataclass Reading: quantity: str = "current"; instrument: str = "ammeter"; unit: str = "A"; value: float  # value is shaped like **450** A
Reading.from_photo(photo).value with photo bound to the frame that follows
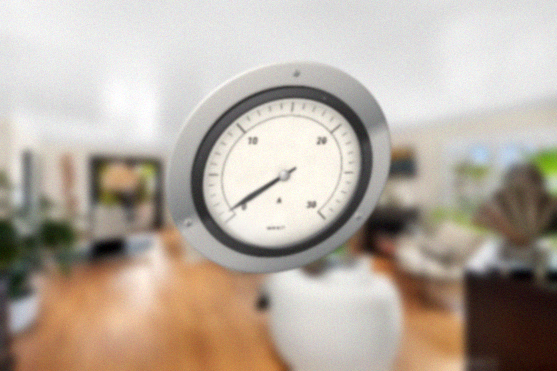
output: **1** A
